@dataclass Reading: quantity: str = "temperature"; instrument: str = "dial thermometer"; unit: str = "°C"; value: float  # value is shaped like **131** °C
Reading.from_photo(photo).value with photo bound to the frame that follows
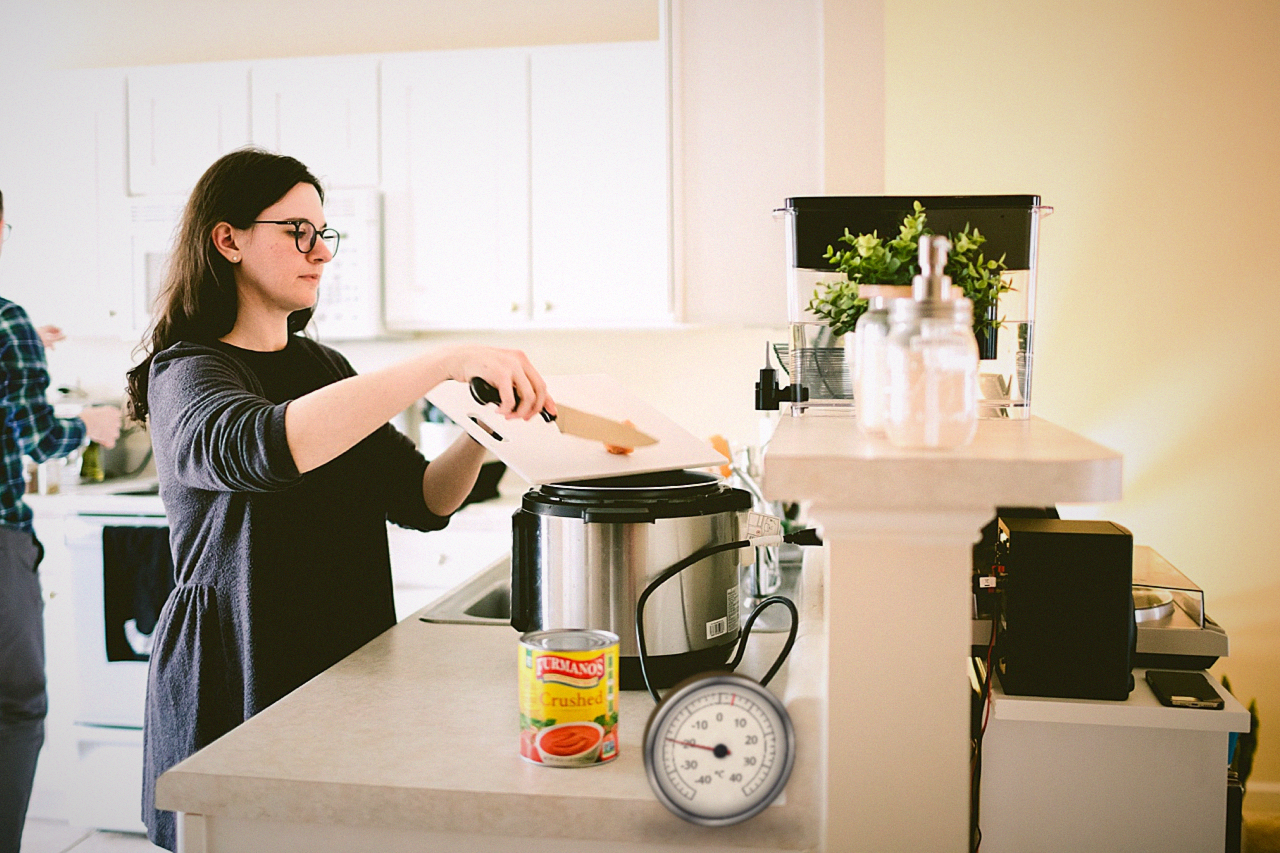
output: **-20** °C
